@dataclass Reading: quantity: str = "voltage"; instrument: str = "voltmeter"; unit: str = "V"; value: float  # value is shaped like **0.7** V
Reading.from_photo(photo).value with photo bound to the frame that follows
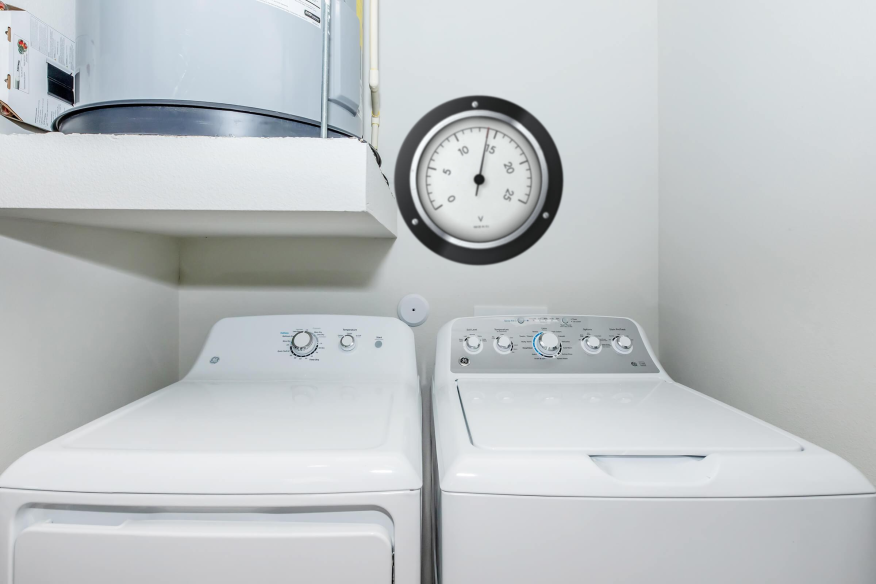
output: **14** V
